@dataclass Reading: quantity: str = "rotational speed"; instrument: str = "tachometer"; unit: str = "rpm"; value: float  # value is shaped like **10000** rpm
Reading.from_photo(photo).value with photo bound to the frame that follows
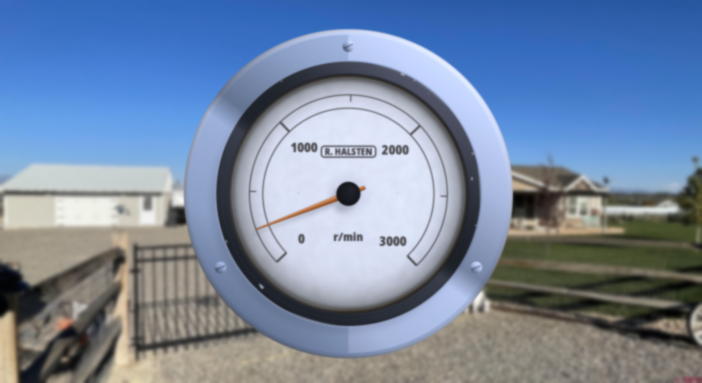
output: **250** rpm
